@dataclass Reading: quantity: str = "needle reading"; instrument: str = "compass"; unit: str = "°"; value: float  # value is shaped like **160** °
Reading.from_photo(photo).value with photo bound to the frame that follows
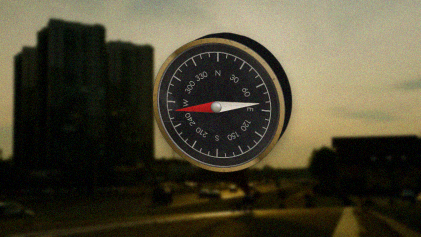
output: **260** °
